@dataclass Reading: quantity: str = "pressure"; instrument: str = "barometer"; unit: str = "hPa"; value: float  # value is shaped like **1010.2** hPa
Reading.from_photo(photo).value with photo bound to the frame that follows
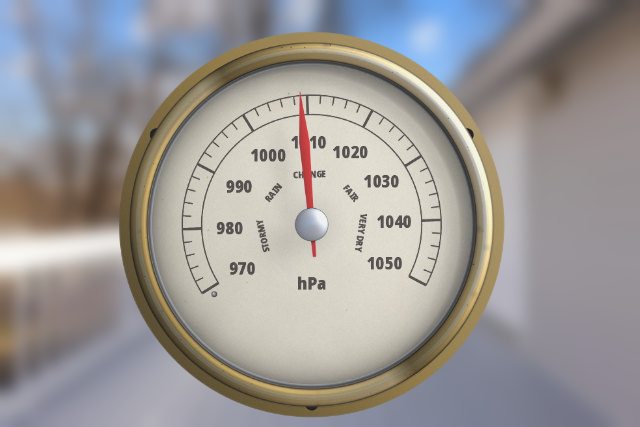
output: **1009** hPa
